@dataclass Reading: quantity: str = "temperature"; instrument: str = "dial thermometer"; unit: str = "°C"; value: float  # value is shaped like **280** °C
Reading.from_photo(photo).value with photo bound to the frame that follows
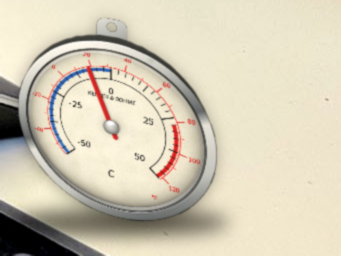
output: **-7.5** °C
